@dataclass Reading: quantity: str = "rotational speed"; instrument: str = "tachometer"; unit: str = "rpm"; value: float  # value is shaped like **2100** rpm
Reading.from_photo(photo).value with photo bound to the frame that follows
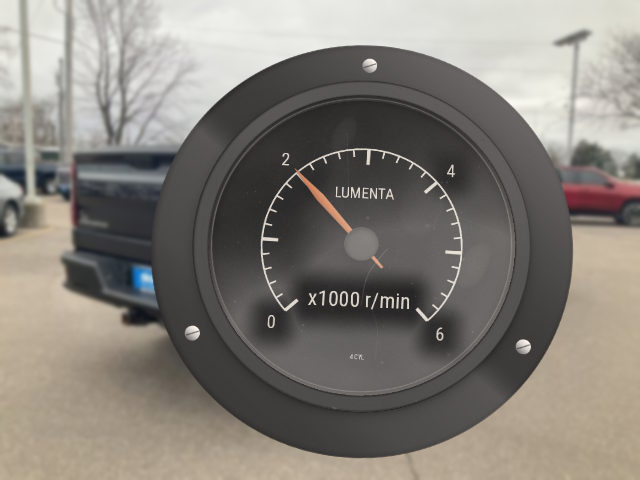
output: **2000** rpm
